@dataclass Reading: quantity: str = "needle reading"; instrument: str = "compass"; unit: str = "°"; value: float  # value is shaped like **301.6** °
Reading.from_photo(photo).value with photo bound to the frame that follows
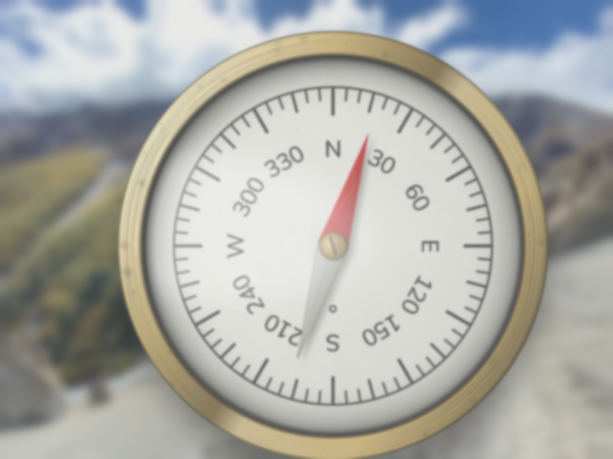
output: **17.5** °
